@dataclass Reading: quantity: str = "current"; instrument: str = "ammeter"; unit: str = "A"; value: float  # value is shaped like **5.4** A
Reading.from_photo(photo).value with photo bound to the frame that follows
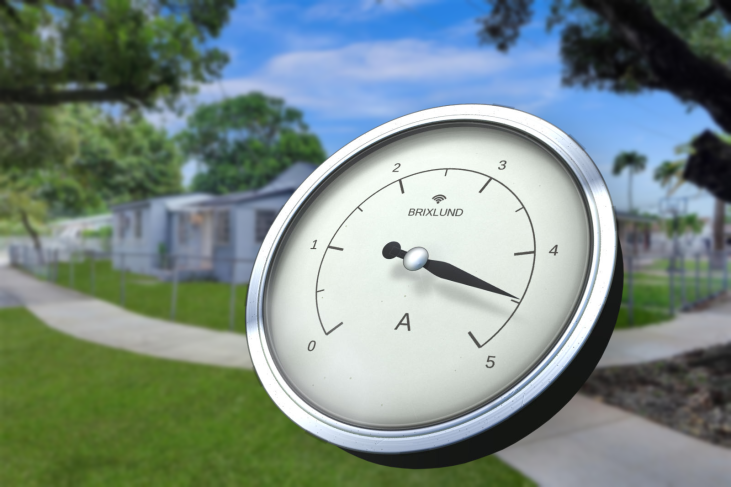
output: **4.5** A
